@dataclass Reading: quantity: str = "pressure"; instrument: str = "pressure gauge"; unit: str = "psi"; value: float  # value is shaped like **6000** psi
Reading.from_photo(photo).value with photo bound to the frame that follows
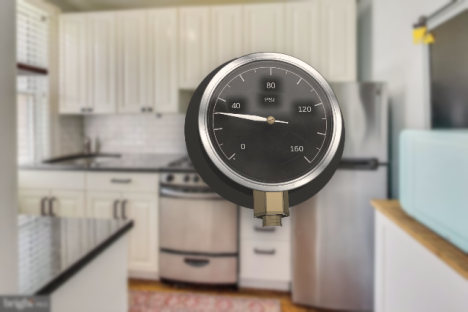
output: **30** psi
